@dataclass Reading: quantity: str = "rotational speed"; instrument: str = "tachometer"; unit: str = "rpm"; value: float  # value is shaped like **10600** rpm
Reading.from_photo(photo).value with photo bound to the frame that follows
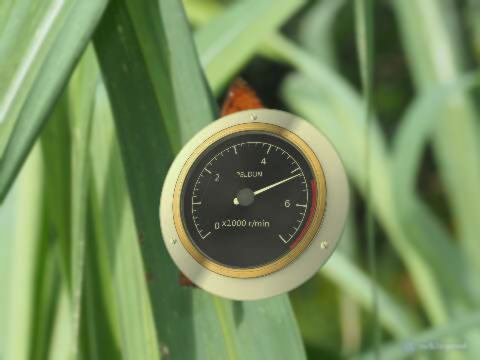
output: **5200** rpm
